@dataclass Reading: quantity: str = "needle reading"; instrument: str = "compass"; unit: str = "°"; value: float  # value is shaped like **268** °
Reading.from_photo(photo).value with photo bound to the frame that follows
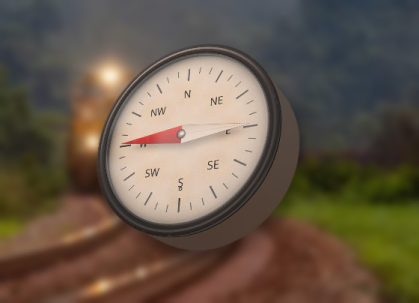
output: **270** °
